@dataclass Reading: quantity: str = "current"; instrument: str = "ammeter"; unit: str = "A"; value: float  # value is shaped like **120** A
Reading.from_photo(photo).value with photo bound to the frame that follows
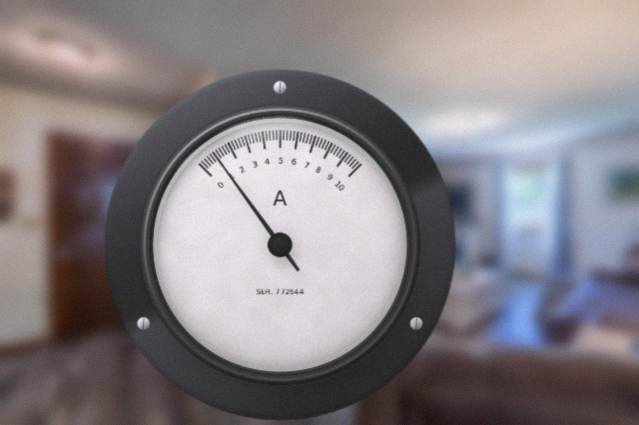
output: **1** A
